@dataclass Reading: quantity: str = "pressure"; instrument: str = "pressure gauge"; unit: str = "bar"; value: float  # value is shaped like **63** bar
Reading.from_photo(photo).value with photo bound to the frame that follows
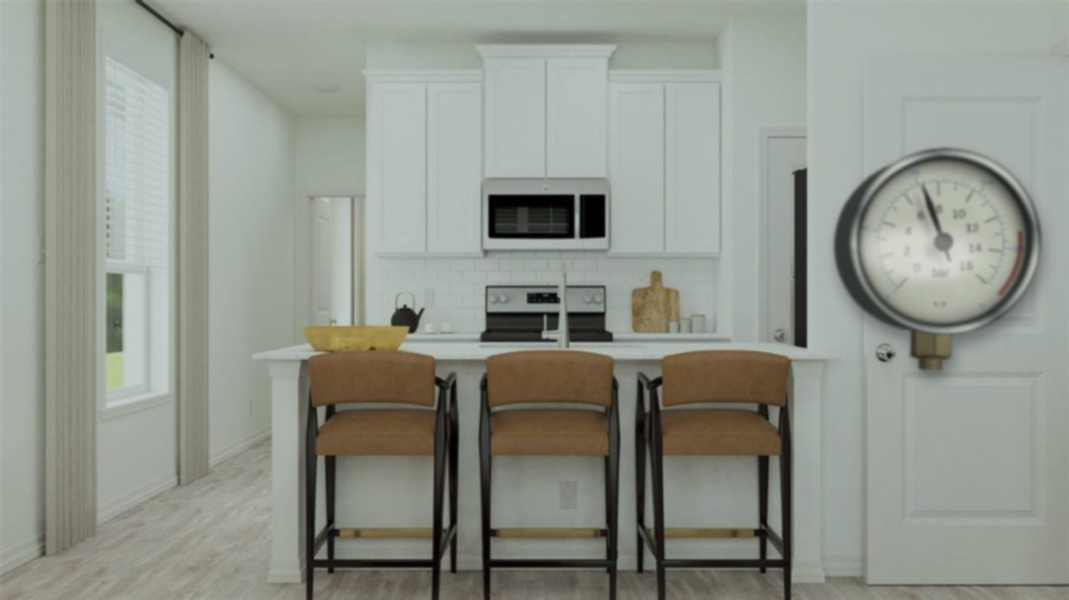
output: **7** bar
